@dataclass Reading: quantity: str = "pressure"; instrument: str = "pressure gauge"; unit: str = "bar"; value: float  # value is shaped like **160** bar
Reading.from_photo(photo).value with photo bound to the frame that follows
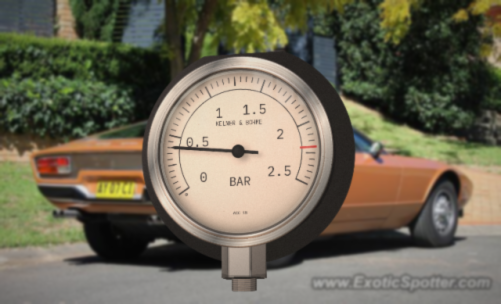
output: **0.4** bar
